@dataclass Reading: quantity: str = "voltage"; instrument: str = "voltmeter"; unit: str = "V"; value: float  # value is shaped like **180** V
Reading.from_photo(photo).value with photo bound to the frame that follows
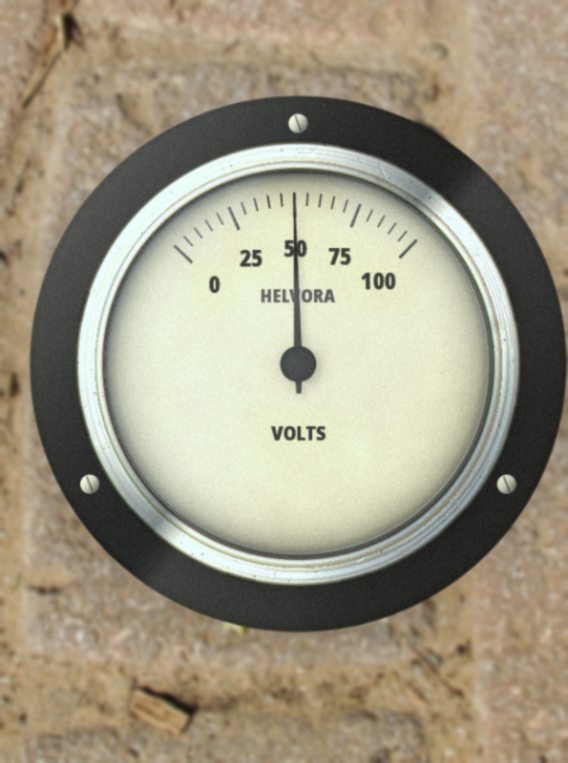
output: **50** V
